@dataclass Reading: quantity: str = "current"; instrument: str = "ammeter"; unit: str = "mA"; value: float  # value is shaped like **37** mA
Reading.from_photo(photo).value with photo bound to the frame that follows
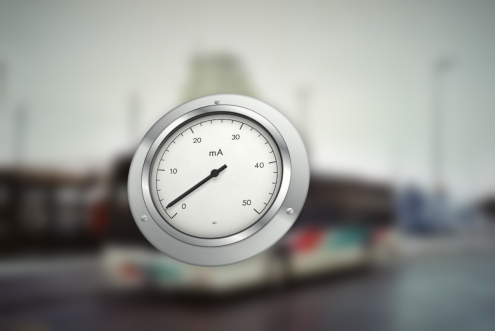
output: **2** mA
